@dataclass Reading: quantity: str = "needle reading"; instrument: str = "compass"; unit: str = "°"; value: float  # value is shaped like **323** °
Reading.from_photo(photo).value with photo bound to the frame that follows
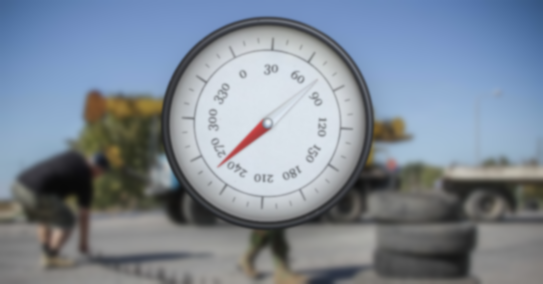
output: **255** °
